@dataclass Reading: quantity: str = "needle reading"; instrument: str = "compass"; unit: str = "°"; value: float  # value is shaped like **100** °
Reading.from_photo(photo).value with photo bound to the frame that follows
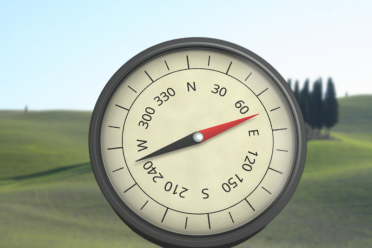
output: **75** °
